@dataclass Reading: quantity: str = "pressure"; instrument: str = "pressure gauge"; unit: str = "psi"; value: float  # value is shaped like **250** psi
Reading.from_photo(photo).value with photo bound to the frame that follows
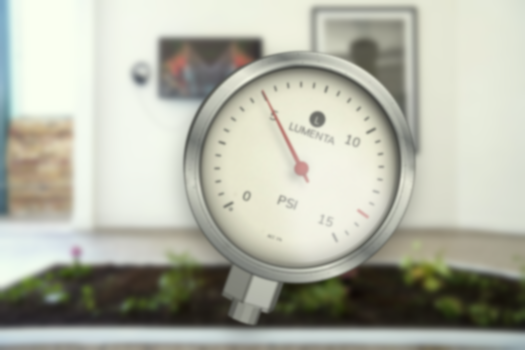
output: **5** psi
